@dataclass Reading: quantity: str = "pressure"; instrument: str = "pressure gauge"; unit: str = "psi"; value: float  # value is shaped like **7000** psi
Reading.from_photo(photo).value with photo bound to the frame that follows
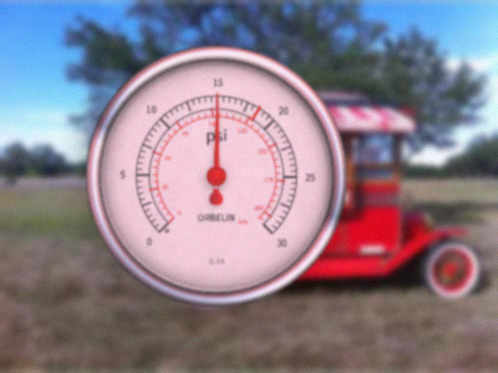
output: **15** psi
